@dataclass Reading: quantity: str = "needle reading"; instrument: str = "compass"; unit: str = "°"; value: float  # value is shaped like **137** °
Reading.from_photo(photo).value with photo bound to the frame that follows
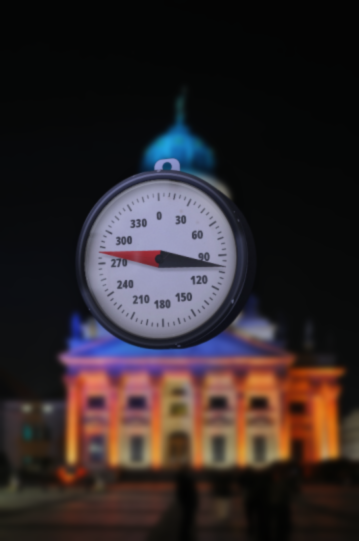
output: **280** °
